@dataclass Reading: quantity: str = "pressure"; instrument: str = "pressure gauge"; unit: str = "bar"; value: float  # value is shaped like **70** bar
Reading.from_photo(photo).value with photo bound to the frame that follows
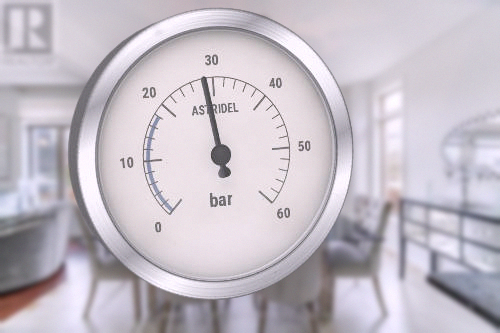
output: **28** bar
